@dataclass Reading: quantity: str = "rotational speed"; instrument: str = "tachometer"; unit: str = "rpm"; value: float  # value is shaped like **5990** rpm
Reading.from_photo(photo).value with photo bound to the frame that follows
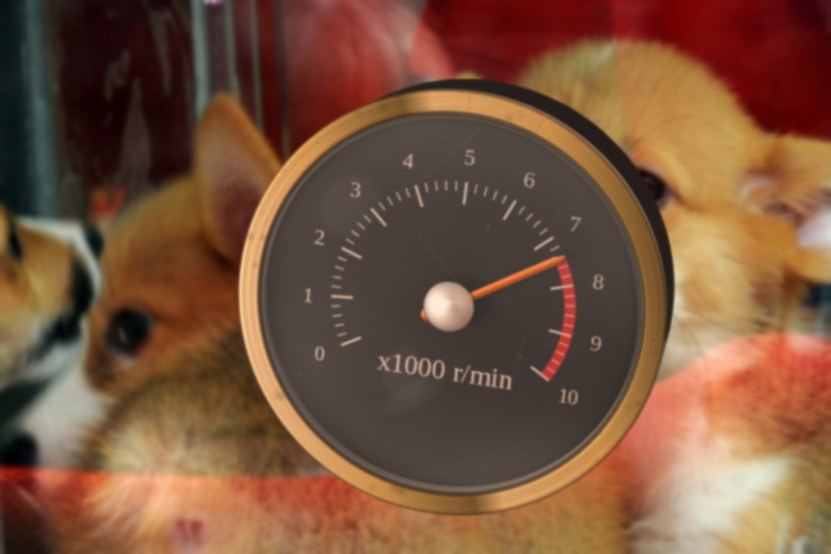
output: **7400** rpm
